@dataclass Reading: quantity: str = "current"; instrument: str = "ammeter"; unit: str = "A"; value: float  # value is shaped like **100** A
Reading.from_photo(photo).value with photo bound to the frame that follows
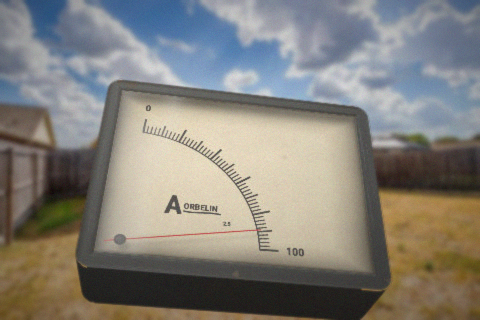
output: **90** A
